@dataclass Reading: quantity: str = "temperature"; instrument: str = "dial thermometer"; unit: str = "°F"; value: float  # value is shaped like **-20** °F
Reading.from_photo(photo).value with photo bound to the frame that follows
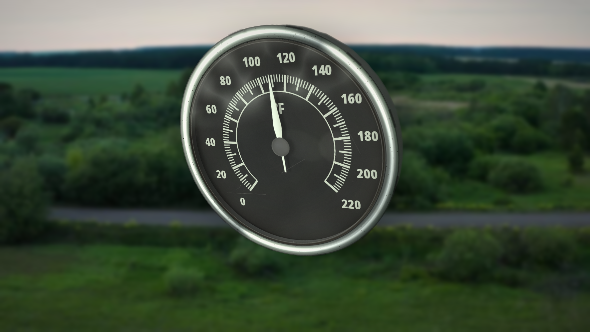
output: **110** °F
